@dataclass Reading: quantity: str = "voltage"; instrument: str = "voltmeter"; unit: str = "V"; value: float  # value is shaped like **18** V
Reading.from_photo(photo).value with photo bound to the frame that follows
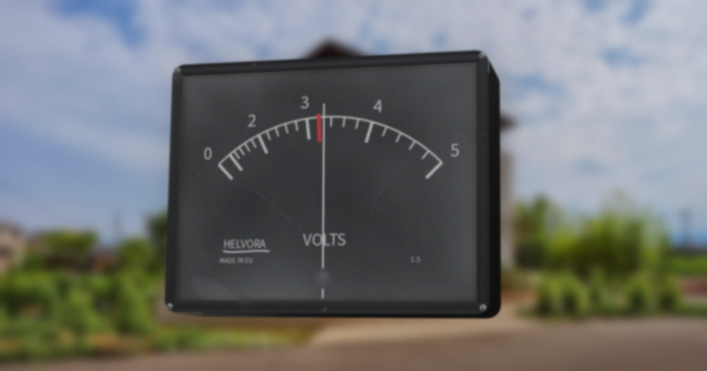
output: **3.3** V
